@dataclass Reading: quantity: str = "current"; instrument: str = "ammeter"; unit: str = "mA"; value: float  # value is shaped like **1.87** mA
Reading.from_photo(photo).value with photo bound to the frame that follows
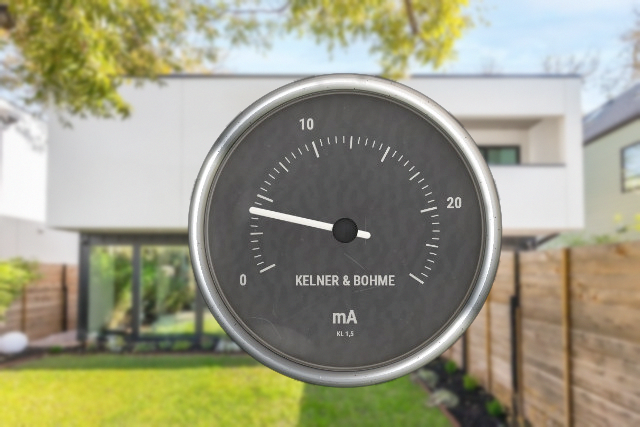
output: **4** mA
